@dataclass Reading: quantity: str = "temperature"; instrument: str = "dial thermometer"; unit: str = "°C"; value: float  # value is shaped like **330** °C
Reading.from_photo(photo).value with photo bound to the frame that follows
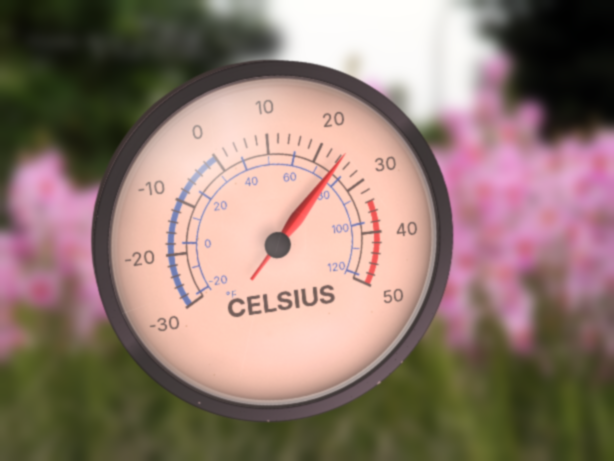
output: **24** °C
